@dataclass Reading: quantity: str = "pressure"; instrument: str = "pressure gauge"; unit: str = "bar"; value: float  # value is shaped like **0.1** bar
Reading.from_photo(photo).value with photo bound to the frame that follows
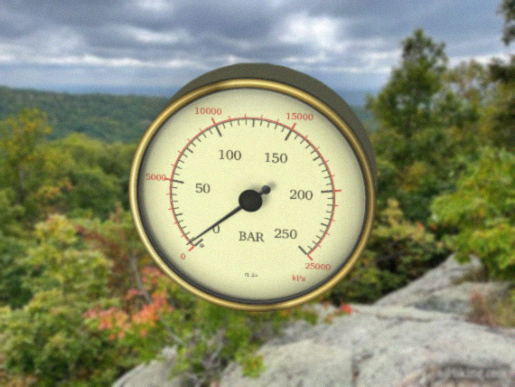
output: **5** bar
